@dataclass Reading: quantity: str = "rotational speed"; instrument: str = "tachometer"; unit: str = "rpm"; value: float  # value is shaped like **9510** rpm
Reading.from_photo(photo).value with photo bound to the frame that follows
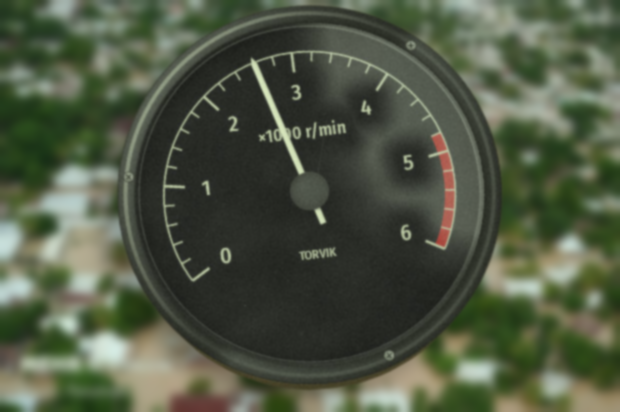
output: **2600** rpm
